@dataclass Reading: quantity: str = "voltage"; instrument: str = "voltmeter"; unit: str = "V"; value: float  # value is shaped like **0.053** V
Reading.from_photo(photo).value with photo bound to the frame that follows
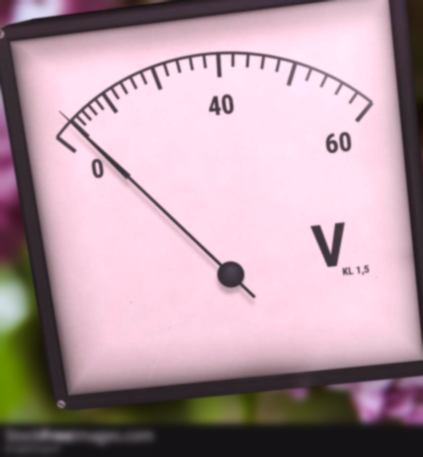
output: **10** V
